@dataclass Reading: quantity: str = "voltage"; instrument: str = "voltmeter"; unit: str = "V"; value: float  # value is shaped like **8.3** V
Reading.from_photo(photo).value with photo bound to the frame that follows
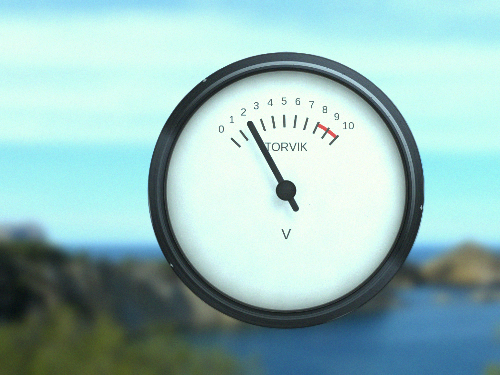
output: **2** V
